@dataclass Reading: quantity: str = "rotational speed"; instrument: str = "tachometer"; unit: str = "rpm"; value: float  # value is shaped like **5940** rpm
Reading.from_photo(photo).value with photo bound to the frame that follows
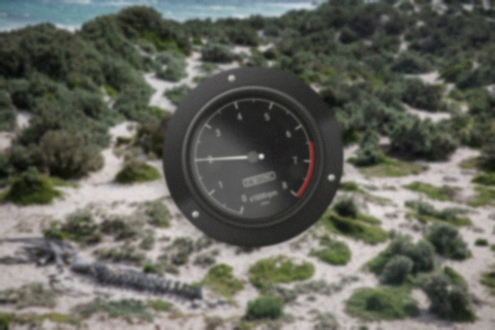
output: **2000** rpm
